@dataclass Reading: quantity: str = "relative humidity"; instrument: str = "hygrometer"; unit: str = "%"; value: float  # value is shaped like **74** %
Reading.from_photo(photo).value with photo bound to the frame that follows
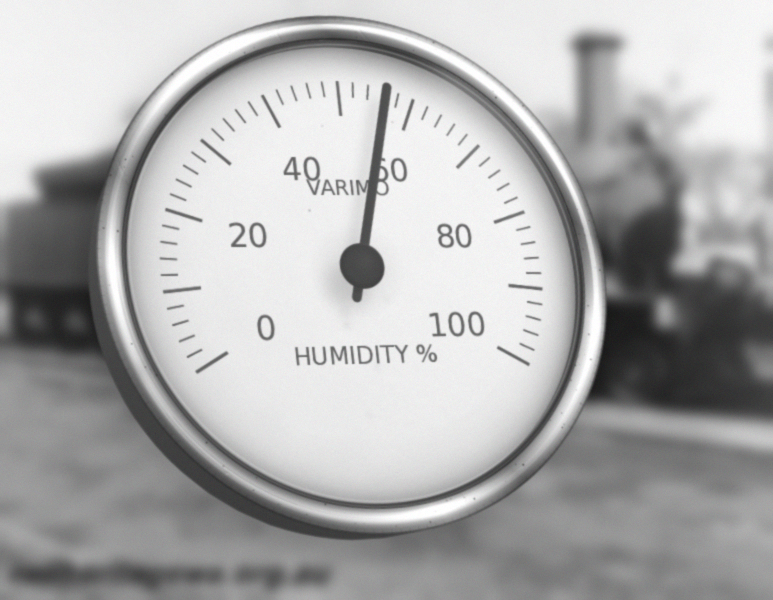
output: **56** %
